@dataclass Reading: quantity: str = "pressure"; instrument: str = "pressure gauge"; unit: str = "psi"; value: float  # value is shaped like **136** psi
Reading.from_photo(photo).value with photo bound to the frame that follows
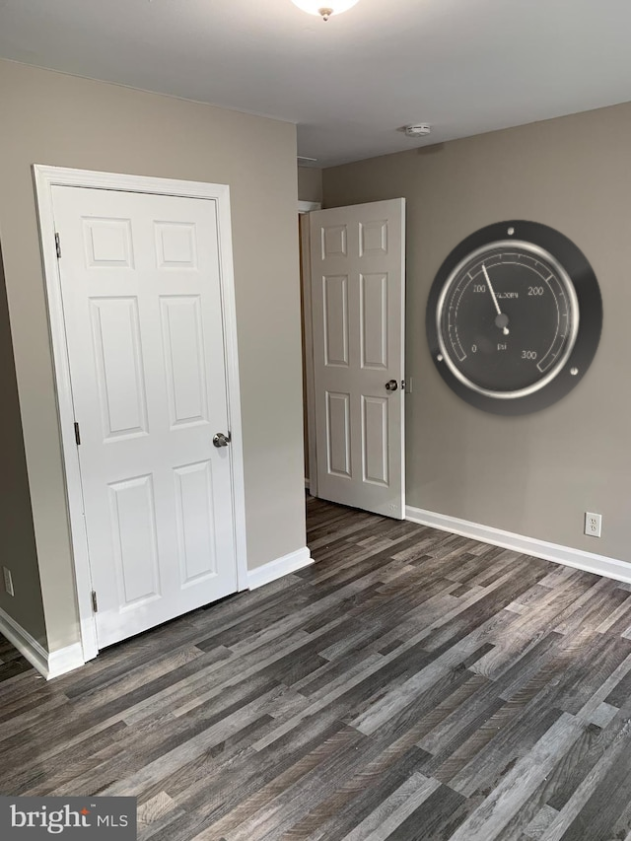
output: **120** psi
